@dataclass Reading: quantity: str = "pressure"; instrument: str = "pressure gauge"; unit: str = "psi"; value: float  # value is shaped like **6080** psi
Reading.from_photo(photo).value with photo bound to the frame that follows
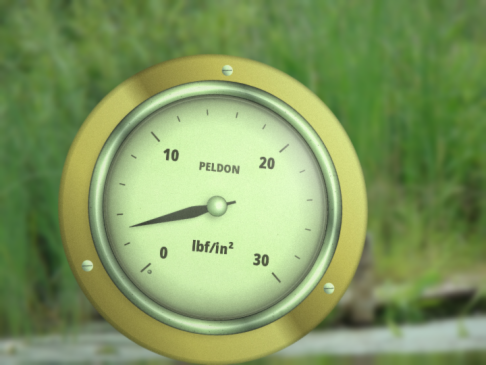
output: **3** psi
